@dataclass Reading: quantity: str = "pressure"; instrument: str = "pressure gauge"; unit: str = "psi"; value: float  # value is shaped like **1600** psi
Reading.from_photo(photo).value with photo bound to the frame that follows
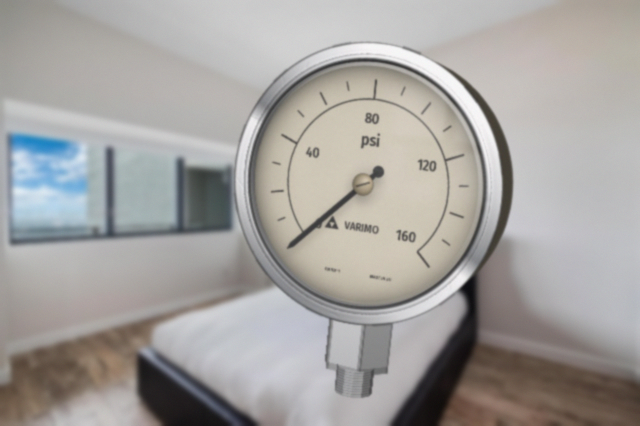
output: **0** psi
